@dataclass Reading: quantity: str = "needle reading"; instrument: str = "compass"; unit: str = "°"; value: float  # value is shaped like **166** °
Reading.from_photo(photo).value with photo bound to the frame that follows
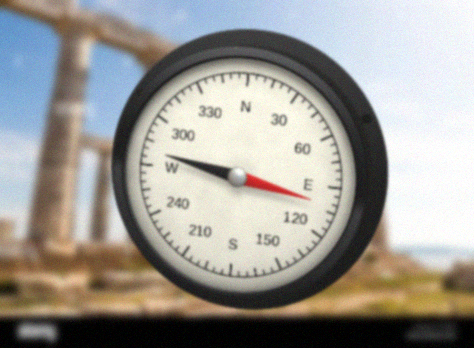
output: **100** °
